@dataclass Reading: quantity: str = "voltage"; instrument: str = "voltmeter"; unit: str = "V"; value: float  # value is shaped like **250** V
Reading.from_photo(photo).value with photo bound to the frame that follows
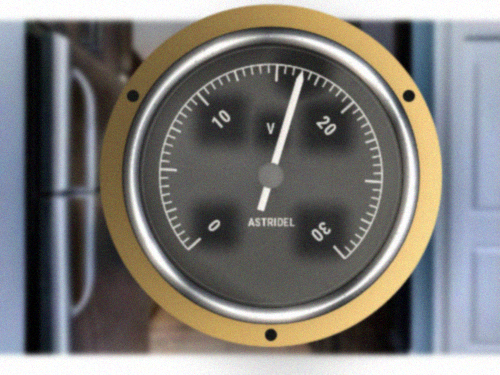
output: **16.5** V
